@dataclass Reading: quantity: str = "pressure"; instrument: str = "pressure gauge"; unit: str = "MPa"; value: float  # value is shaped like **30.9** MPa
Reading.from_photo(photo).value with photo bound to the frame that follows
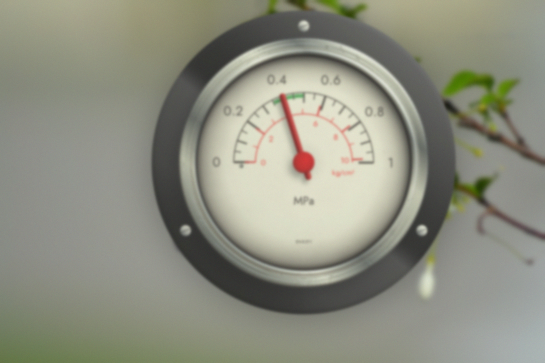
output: **0.4** MPa
